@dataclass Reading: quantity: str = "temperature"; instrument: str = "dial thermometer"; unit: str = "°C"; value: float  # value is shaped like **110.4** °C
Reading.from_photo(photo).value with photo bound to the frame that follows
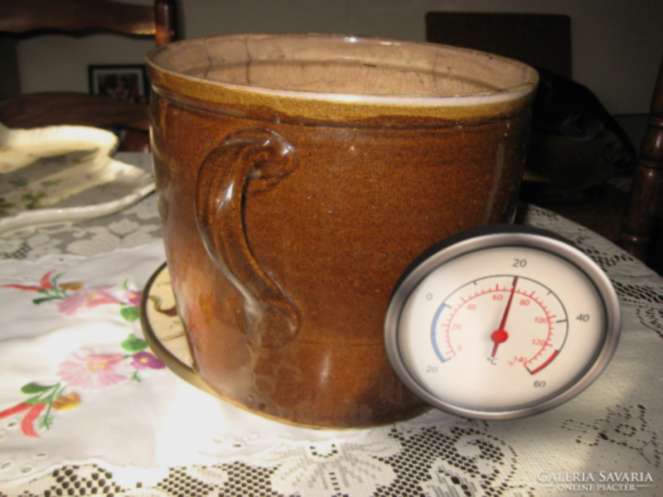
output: **20** °C
